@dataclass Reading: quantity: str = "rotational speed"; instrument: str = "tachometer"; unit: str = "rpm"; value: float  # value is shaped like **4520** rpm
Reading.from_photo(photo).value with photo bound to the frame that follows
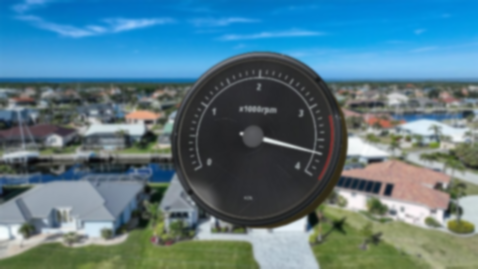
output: **3700** rpm
